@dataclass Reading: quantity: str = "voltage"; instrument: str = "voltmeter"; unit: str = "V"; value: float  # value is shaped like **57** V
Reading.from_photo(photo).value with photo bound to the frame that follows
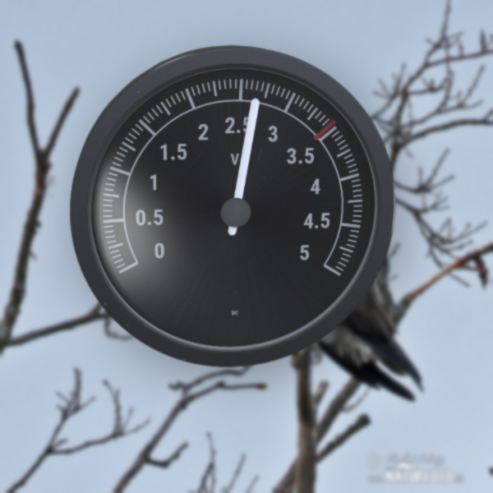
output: **2.65** V
